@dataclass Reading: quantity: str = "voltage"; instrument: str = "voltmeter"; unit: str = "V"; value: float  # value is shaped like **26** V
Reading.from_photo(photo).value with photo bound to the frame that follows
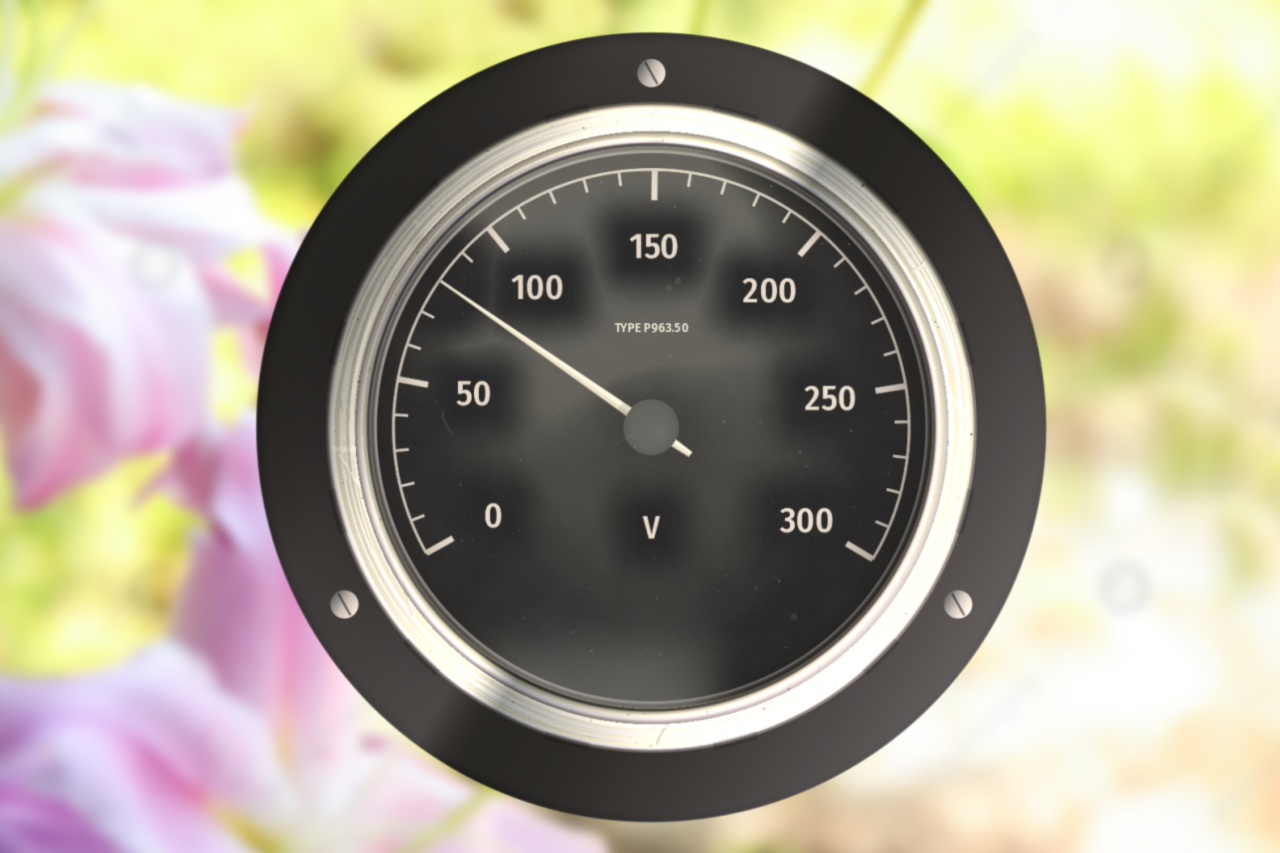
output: **80** V
